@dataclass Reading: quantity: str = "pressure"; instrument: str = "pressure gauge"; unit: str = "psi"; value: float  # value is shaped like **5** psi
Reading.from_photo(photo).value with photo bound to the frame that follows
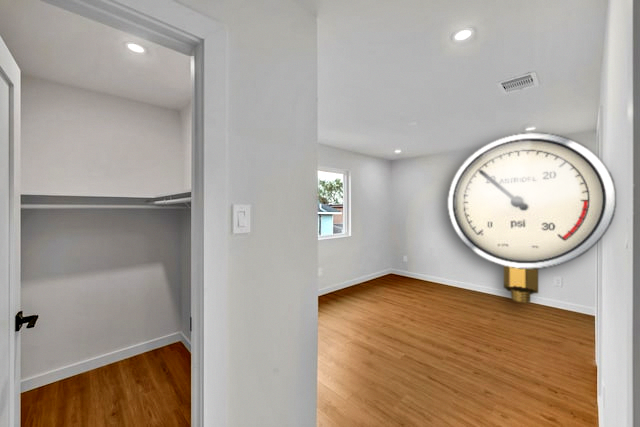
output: **10** psi
